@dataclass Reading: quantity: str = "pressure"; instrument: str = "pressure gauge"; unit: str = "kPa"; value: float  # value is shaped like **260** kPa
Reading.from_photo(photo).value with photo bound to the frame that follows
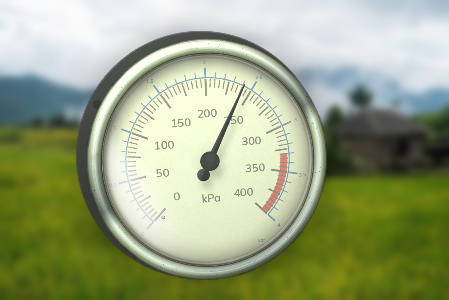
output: **240** kPa
